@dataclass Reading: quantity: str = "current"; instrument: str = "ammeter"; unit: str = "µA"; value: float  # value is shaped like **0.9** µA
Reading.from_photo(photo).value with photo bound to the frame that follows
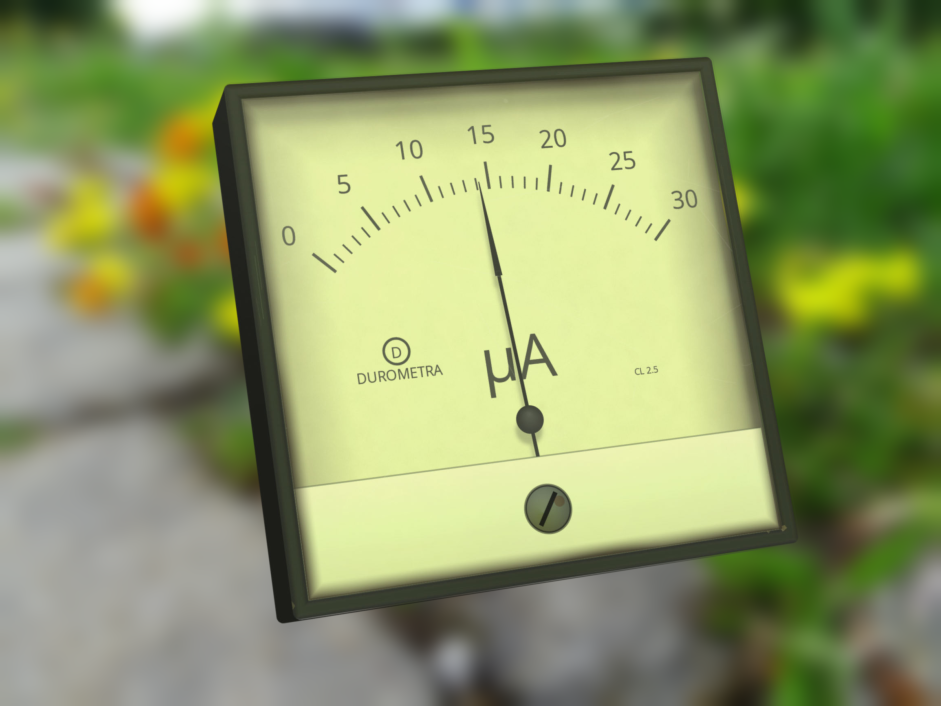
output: **14** µA
